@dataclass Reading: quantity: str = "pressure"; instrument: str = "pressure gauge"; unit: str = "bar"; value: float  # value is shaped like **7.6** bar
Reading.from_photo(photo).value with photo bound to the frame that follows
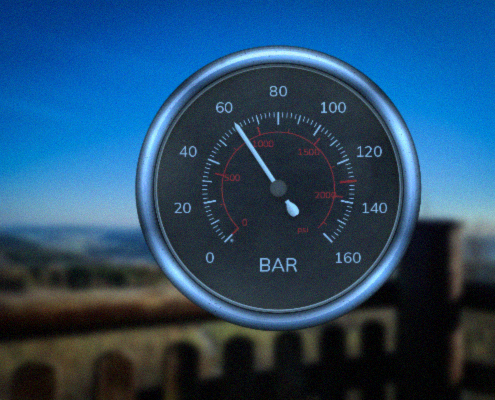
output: **60** bar
